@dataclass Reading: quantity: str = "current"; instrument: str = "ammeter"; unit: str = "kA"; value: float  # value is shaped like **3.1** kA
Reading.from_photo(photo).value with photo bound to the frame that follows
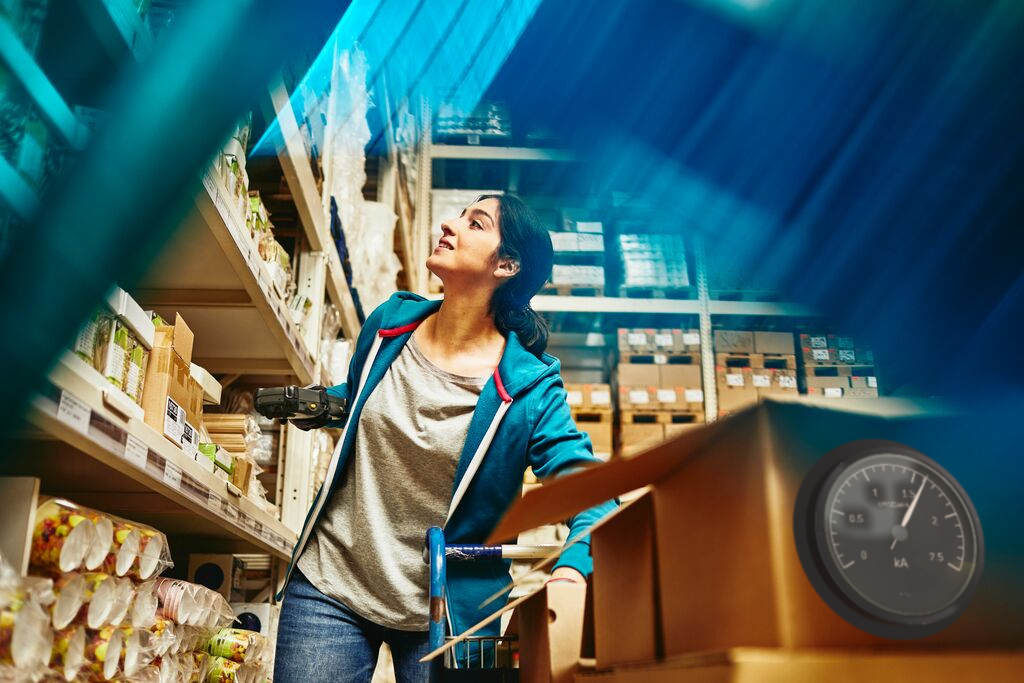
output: **1.6** kA
